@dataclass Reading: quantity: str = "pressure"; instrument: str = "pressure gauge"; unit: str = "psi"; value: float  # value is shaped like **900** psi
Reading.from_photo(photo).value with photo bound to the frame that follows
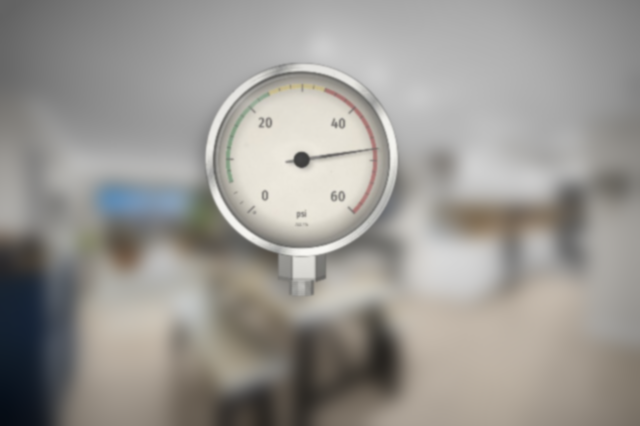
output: **48** psi
